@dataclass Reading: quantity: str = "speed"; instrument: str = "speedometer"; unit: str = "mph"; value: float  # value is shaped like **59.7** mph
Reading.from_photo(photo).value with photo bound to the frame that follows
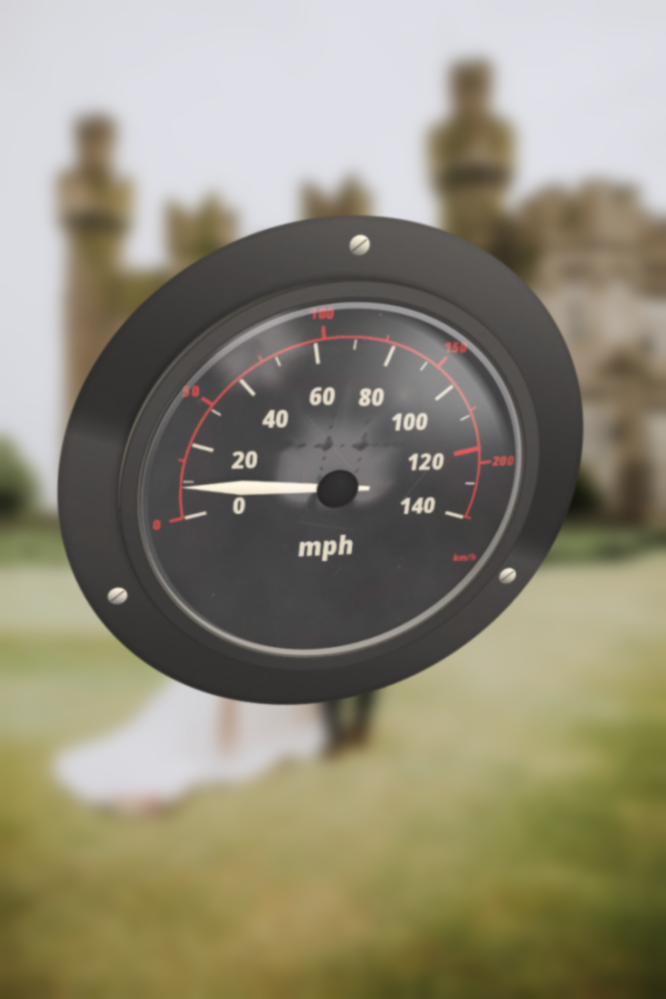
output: **10** mph
